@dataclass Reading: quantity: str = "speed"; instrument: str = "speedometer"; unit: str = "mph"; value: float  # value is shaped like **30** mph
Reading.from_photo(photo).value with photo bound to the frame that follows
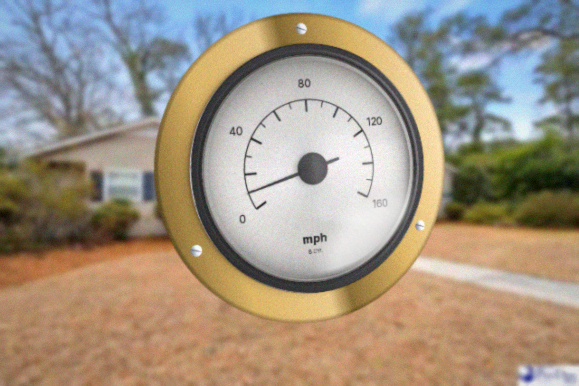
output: **10** mph
